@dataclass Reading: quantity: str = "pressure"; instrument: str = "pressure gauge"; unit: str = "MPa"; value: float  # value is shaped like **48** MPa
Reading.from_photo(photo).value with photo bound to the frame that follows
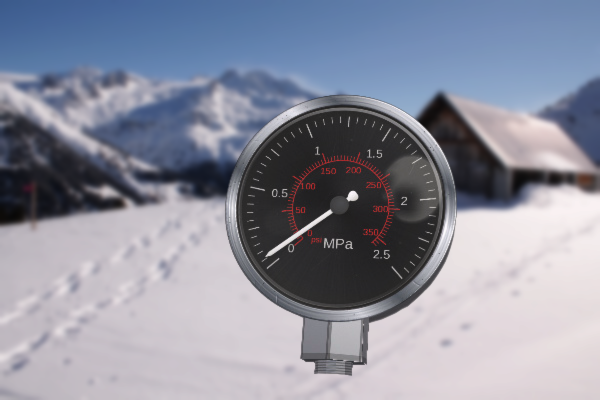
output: **0.05** MPa
